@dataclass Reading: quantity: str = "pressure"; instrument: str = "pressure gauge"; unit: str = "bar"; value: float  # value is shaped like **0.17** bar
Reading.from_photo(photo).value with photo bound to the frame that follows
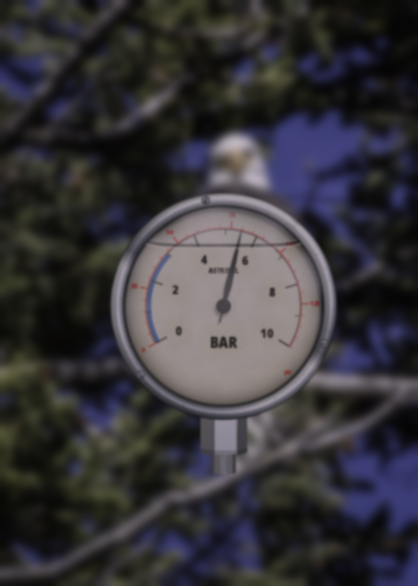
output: **5.5** bar
